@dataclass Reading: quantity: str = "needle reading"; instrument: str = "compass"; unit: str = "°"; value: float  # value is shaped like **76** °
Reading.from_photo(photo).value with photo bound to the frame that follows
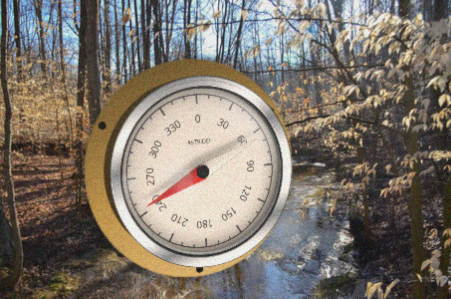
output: **245** °
